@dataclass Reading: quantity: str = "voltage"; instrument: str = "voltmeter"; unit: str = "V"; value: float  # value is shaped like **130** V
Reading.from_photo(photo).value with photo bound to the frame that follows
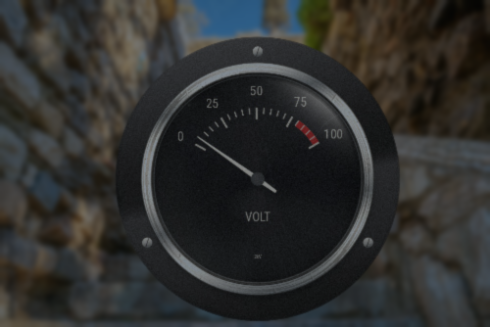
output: **5** V
